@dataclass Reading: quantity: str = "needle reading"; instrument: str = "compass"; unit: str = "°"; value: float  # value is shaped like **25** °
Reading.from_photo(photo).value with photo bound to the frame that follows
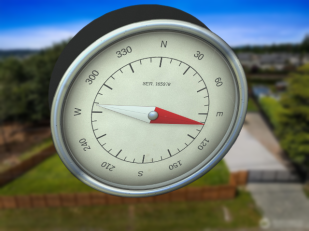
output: **100** °
